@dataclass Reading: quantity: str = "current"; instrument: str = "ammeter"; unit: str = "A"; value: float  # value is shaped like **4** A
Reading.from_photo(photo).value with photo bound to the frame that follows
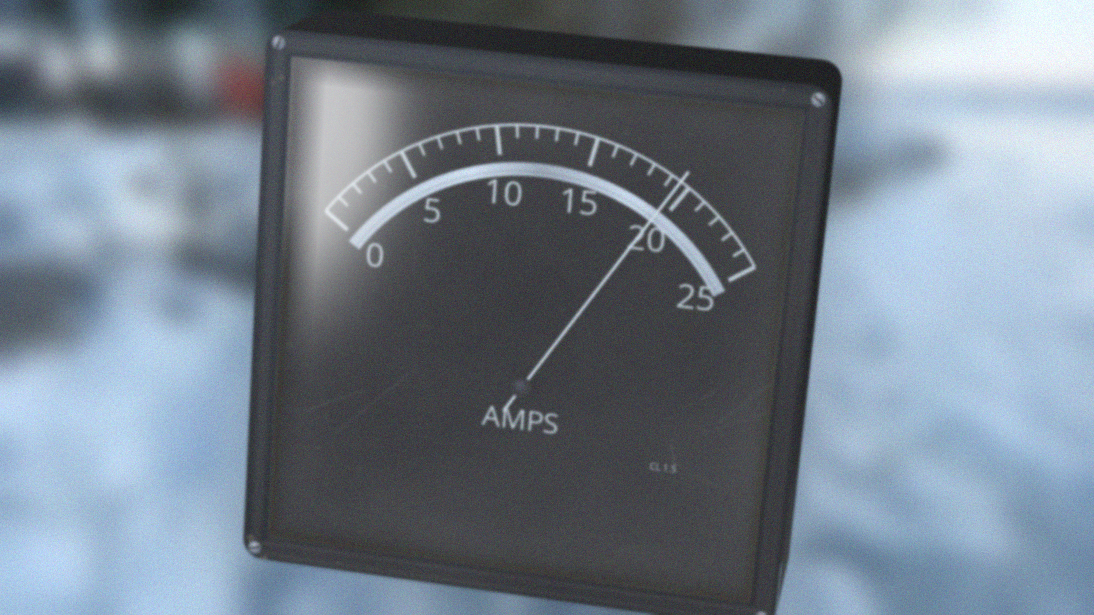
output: **19.5** A
